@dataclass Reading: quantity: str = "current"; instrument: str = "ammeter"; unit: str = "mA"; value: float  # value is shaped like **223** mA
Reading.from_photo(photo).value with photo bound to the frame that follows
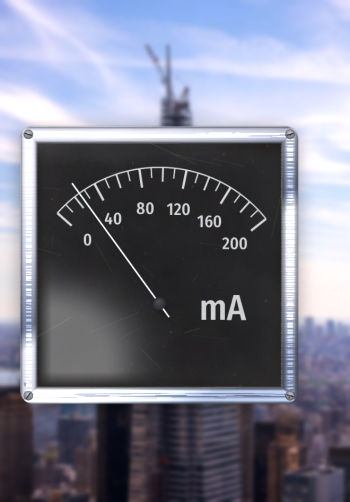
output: **25** mA
